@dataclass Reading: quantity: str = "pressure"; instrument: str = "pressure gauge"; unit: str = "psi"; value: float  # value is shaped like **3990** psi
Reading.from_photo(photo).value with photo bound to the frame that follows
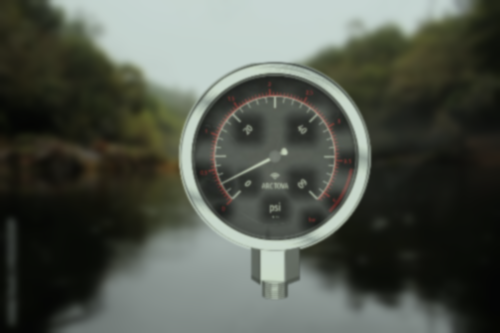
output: **4** psi
